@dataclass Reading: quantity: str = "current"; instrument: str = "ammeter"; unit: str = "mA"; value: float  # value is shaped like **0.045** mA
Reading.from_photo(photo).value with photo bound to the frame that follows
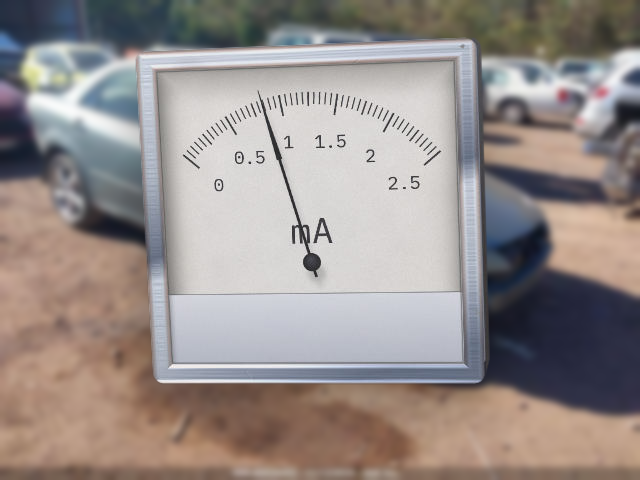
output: **0.85** mA
